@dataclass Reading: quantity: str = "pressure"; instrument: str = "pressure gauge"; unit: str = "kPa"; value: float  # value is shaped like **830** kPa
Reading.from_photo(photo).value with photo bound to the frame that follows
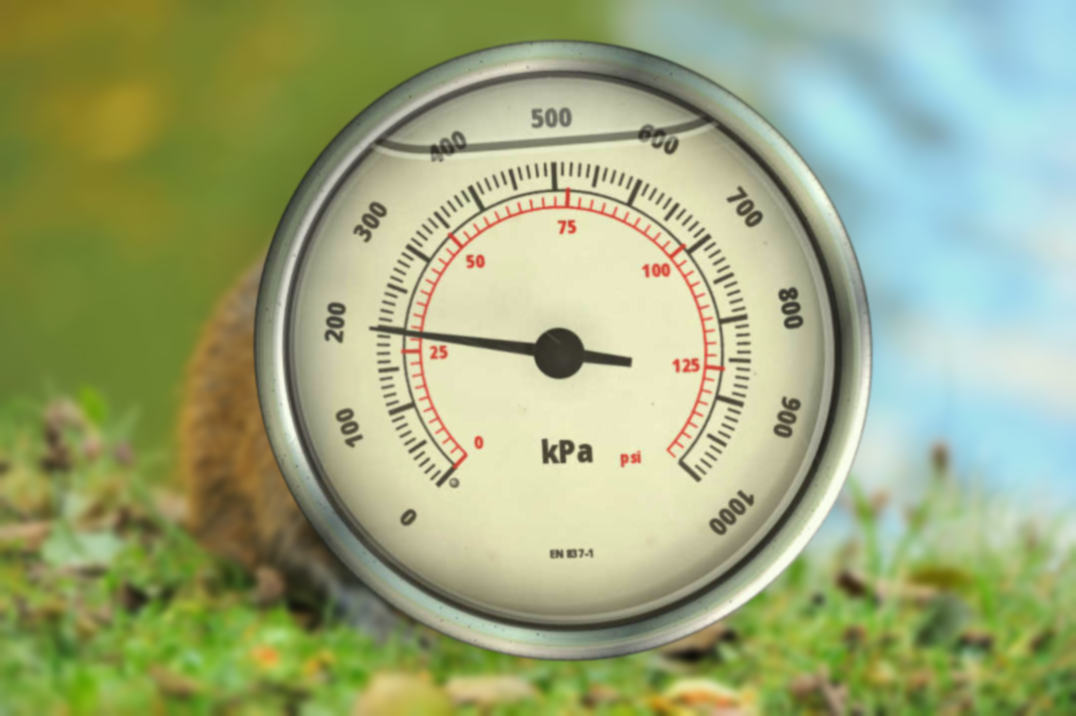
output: **200** kPa
